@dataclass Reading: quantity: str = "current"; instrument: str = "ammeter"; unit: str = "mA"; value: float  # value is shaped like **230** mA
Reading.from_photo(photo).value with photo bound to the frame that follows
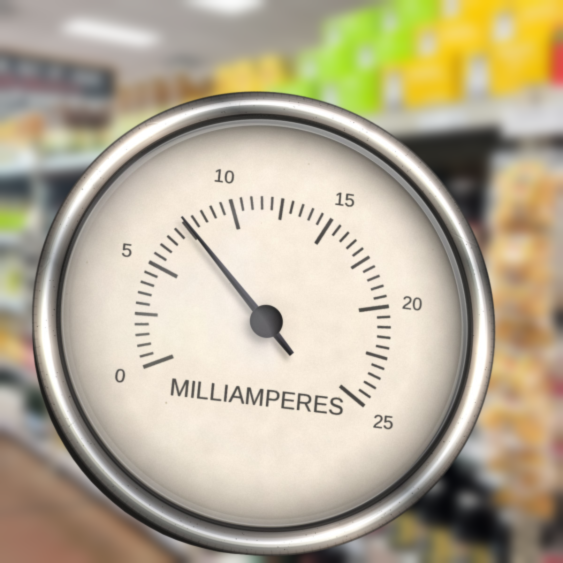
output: **7.5** mA
